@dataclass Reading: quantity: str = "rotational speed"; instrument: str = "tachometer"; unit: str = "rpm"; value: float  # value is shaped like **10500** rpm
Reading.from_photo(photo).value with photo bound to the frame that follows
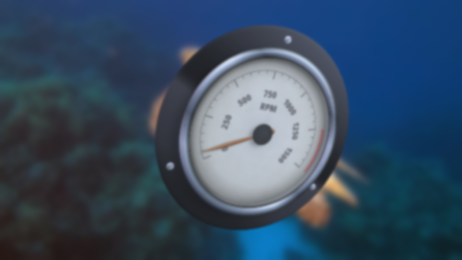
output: **50** rpm
